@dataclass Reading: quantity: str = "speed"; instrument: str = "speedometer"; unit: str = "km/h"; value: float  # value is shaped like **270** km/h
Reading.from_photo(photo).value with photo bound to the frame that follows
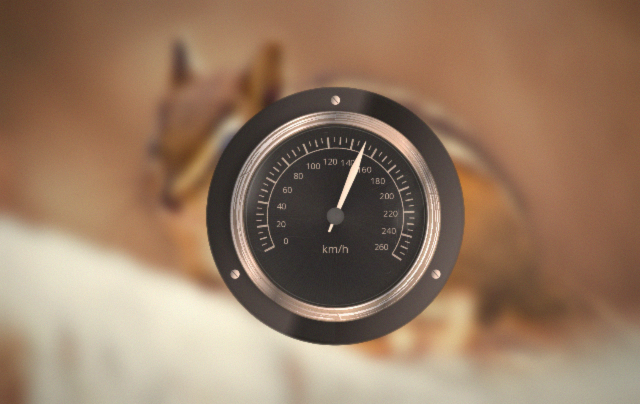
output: **150** km/h
